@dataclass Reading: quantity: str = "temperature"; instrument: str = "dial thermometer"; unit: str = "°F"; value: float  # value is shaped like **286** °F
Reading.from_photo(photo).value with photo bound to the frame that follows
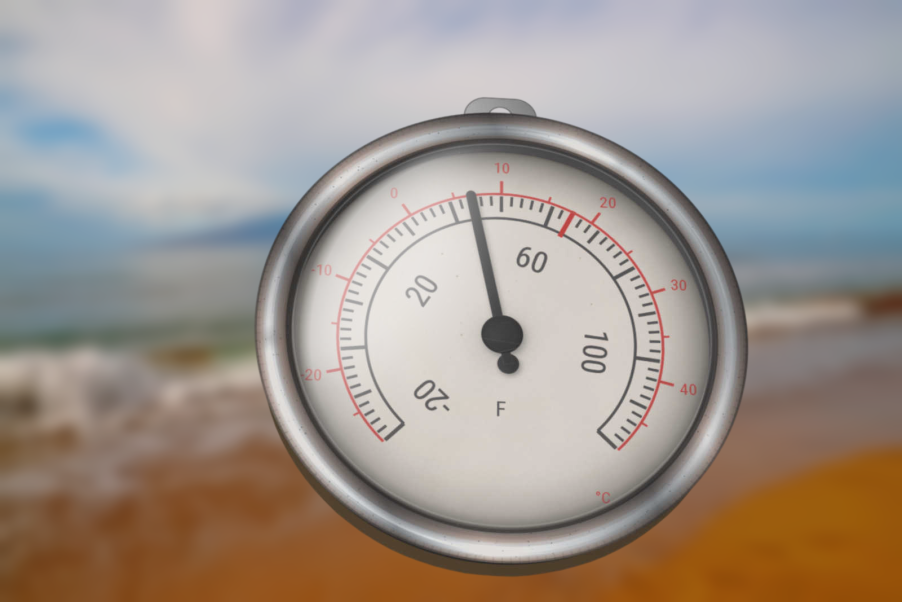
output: **44** °F
